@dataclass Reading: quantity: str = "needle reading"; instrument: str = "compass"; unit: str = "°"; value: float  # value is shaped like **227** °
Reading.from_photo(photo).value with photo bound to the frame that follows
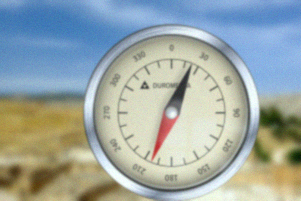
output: **202.5** °
